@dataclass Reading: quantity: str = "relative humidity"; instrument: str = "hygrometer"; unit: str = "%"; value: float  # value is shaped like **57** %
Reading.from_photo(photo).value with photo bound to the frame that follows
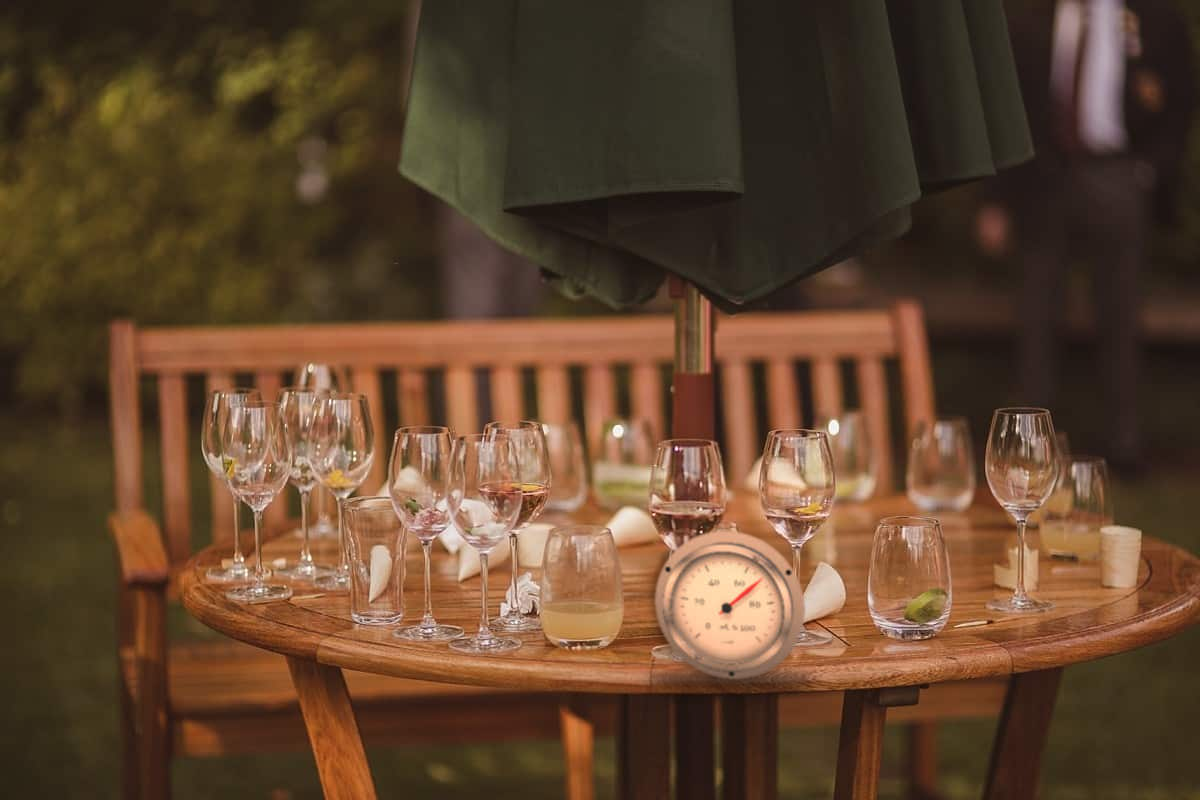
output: **68** %
